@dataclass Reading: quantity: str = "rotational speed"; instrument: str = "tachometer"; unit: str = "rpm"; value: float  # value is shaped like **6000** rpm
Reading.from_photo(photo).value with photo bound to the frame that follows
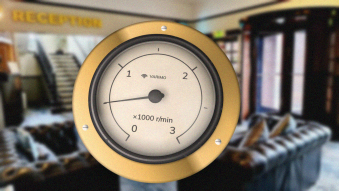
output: **500** rpm
